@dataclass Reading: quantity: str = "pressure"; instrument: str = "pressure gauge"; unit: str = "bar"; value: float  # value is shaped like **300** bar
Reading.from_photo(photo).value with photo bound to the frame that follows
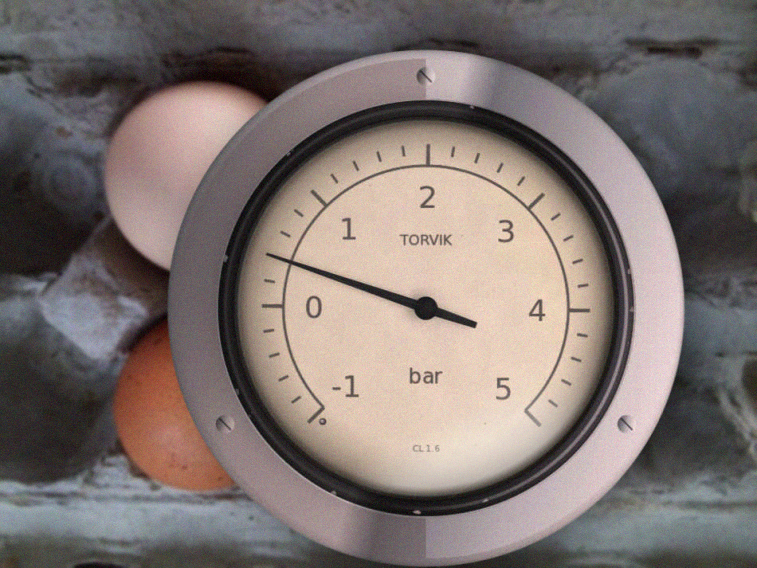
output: **0.4** bar
